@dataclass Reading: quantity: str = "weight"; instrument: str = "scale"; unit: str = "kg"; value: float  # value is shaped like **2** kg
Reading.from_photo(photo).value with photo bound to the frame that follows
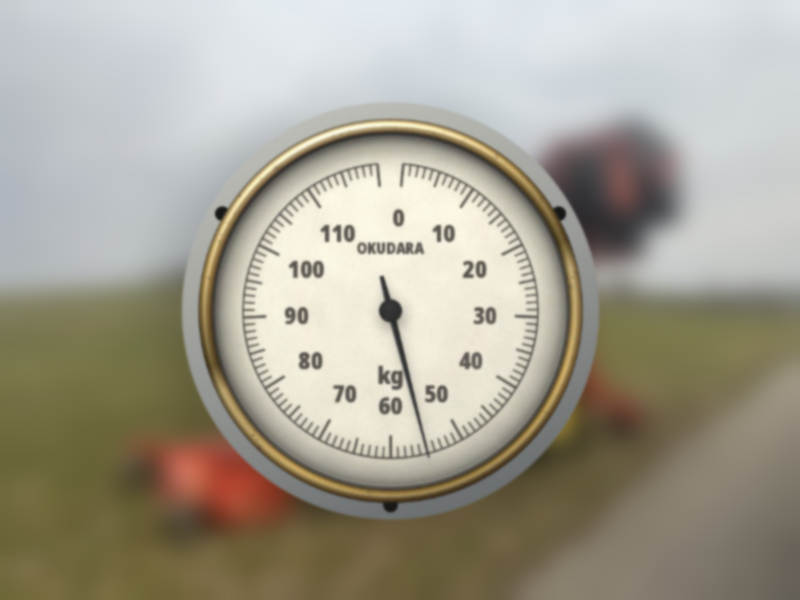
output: **55** kg
